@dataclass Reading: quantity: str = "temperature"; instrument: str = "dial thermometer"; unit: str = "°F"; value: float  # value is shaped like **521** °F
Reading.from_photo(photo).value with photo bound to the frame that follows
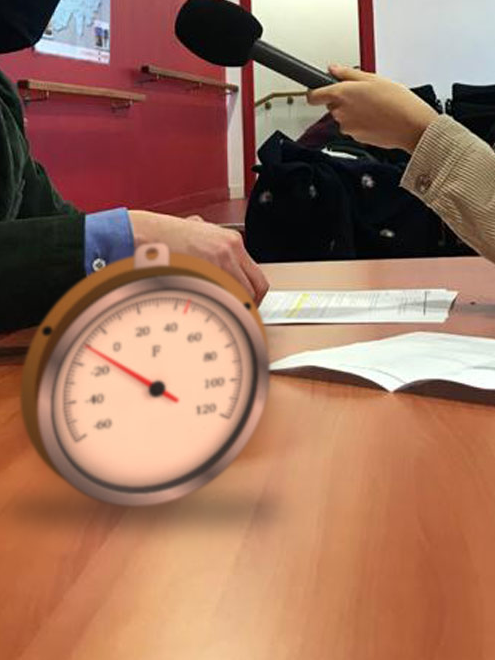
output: **-10** °F
